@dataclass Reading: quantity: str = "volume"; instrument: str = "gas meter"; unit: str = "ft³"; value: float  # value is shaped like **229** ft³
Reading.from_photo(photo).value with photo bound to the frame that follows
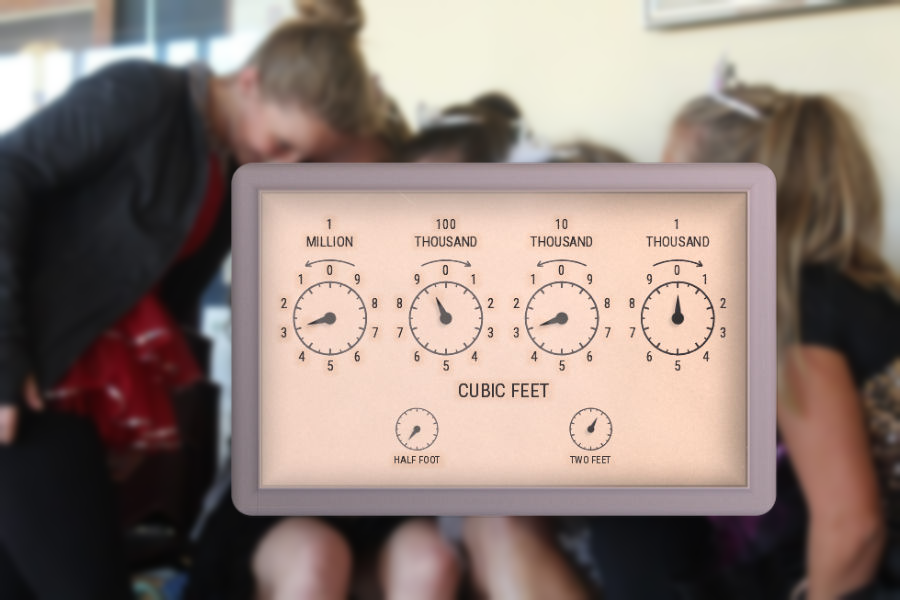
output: **293000** ft³
